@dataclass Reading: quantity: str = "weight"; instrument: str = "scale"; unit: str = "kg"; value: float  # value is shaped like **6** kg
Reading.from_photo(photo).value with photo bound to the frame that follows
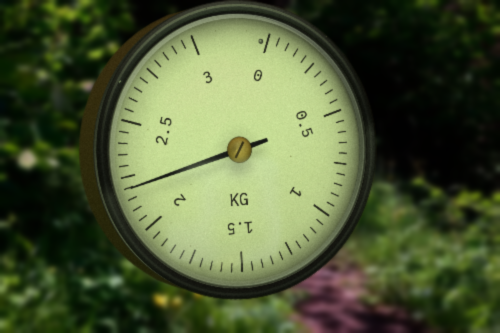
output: **2.2** kg
